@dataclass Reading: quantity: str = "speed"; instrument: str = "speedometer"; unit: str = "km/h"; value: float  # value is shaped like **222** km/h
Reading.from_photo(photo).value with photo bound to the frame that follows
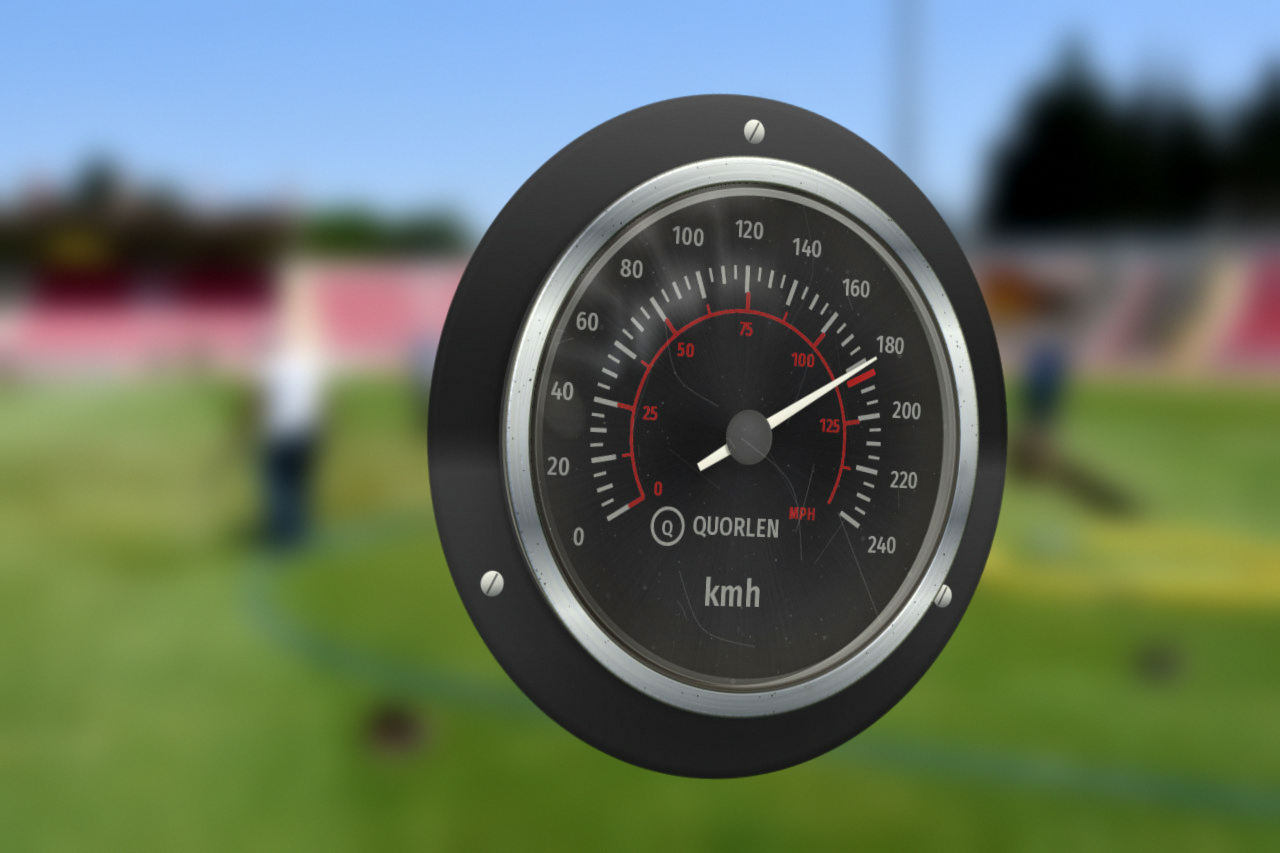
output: **180** km/h
